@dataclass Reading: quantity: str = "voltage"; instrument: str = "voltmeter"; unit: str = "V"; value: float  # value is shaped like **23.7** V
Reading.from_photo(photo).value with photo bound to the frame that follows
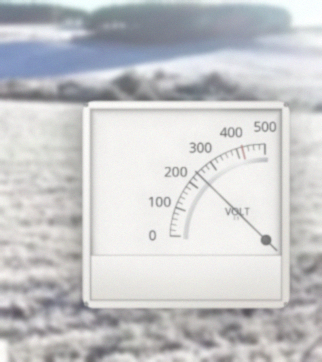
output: **240** V
